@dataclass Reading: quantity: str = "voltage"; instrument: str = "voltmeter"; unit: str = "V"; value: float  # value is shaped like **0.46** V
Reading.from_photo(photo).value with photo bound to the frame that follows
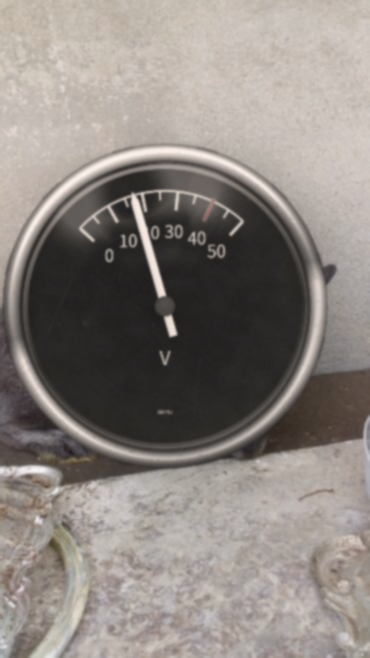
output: **17.5** V
